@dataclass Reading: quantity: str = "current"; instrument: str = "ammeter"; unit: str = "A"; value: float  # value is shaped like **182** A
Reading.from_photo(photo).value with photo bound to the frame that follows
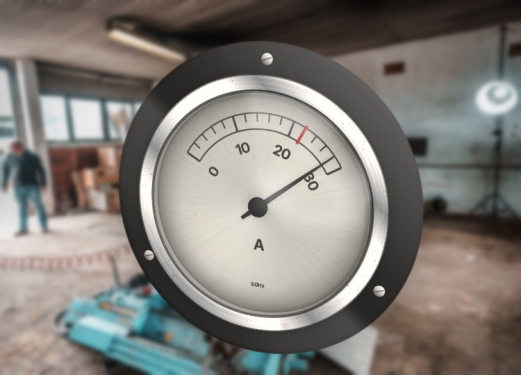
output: **28** A
